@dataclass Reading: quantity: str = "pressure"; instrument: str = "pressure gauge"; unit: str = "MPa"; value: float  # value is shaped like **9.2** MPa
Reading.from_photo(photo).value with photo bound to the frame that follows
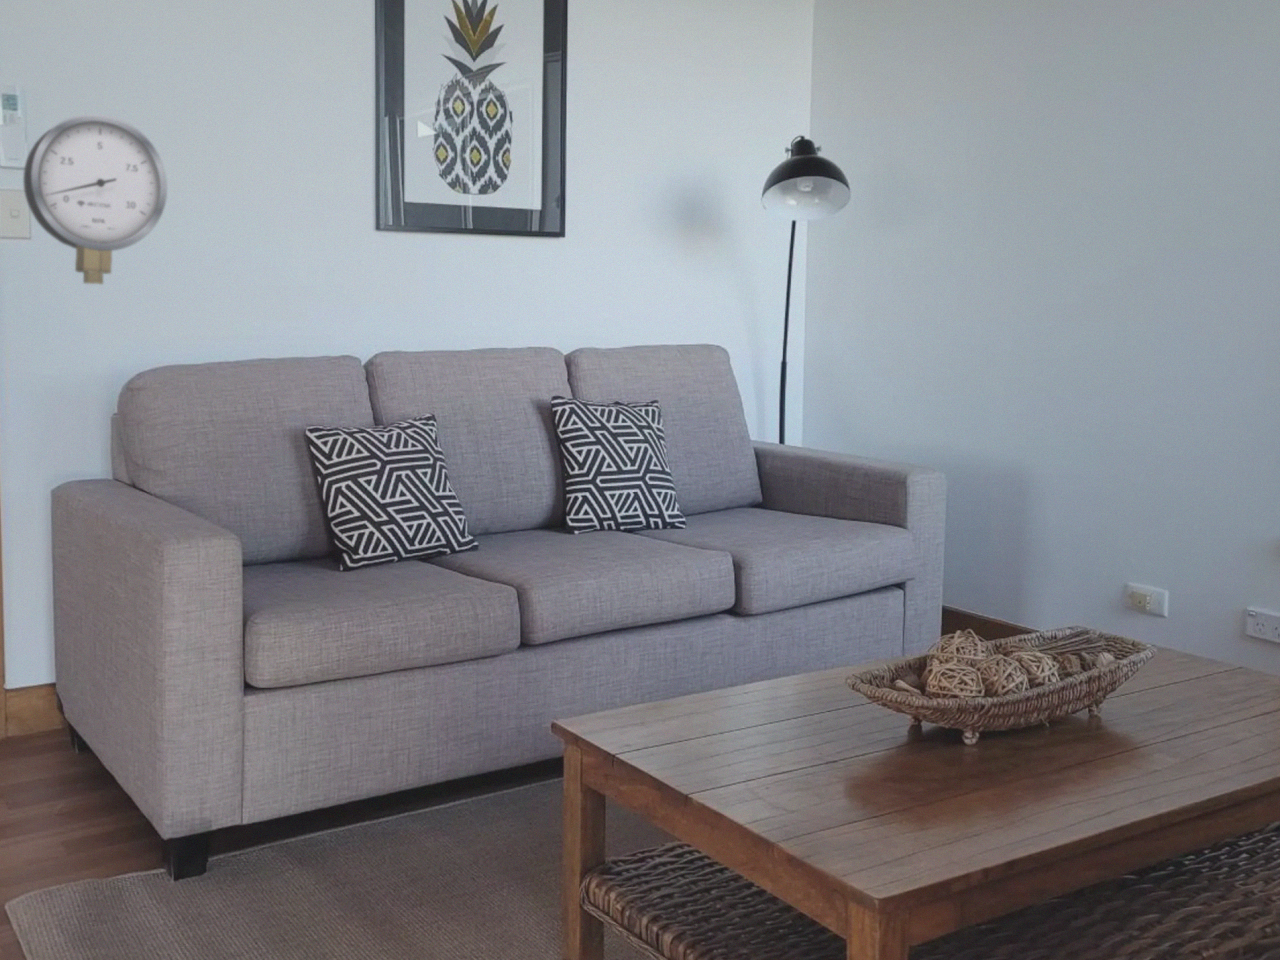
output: **0.5** MPa
